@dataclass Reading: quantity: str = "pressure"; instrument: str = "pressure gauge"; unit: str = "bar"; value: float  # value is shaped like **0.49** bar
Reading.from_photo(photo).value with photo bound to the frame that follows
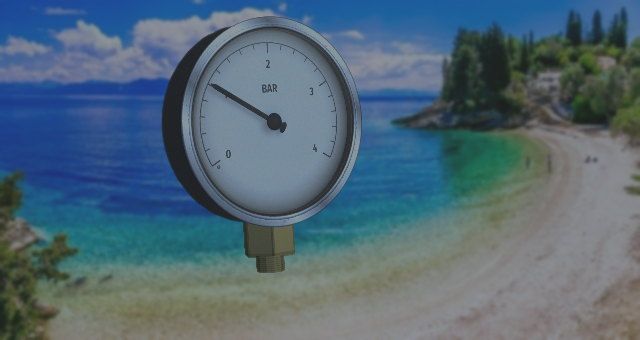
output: **1** bar
